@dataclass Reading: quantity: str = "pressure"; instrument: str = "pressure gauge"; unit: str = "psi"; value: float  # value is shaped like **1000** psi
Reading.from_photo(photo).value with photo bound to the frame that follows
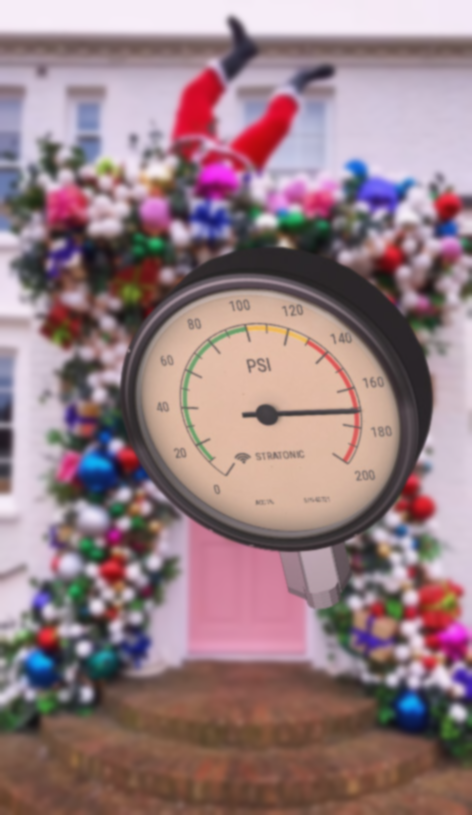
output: **170** psi
